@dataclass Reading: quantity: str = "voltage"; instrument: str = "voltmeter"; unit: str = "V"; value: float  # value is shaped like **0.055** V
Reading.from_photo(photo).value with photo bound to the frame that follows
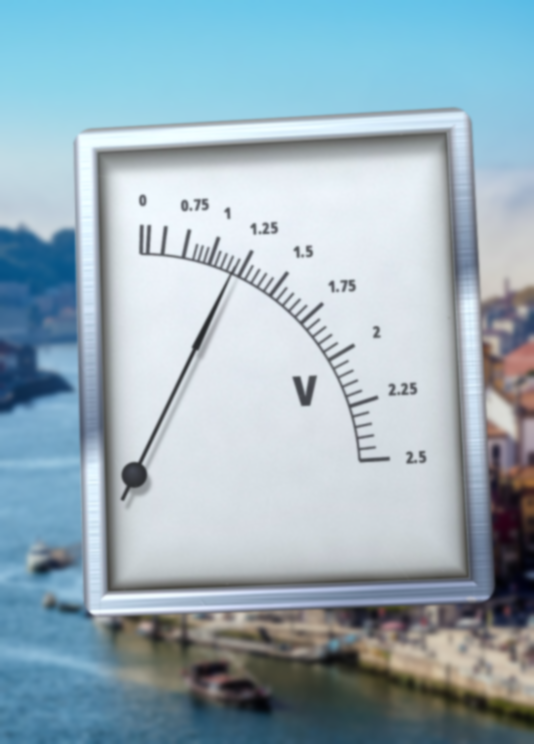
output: **1.2** V
